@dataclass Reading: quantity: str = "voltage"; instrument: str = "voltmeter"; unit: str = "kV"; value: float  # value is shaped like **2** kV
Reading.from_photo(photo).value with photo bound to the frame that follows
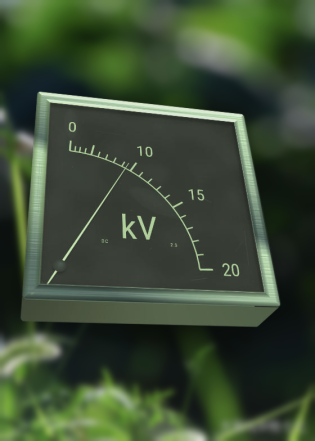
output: **9.5** kV
